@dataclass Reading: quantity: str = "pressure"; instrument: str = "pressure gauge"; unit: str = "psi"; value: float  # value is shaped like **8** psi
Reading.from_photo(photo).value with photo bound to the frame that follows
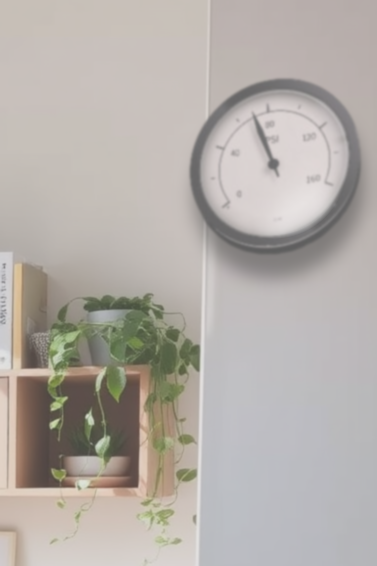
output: **70** psi
